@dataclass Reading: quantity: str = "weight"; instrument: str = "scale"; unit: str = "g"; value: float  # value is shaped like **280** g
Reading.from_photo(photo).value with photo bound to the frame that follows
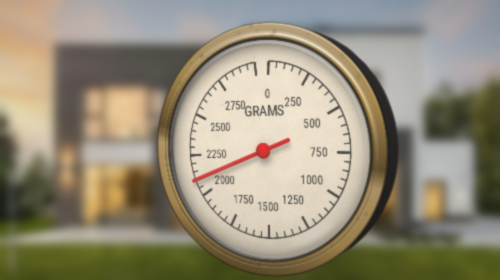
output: **2100** g
